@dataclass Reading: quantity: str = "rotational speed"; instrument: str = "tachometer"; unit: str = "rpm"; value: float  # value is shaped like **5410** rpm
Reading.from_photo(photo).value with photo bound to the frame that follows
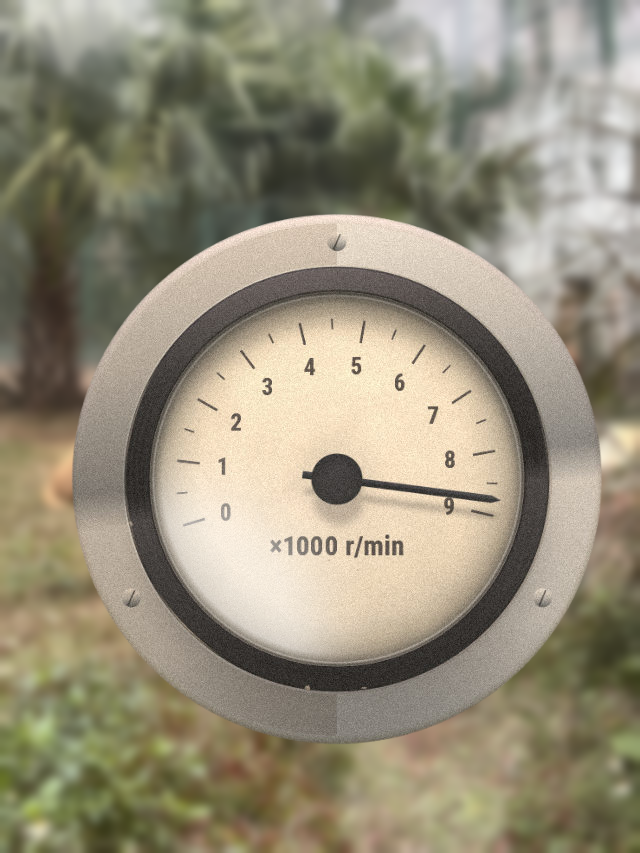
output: **8750** rpm
